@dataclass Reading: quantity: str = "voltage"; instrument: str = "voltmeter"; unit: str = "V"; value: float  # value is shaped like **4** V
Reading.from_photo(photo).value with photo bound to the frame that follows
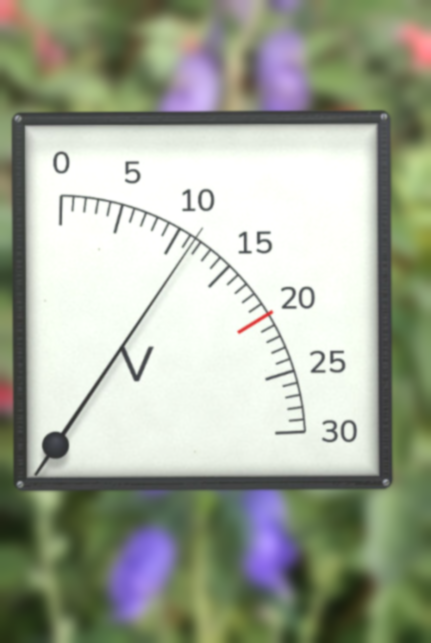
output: **11.5** V
